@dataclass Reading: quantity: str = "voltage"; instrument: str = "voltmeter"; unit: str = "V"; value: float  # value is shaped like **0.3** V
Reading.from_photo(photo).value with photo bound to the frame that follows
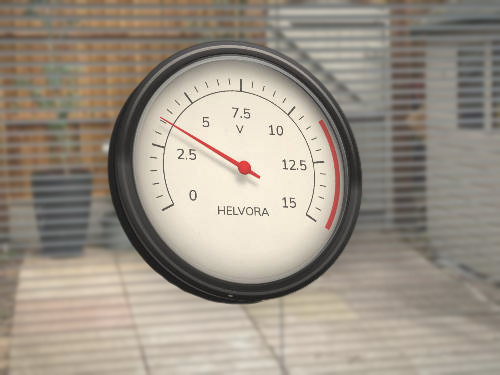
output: **3.5** V
